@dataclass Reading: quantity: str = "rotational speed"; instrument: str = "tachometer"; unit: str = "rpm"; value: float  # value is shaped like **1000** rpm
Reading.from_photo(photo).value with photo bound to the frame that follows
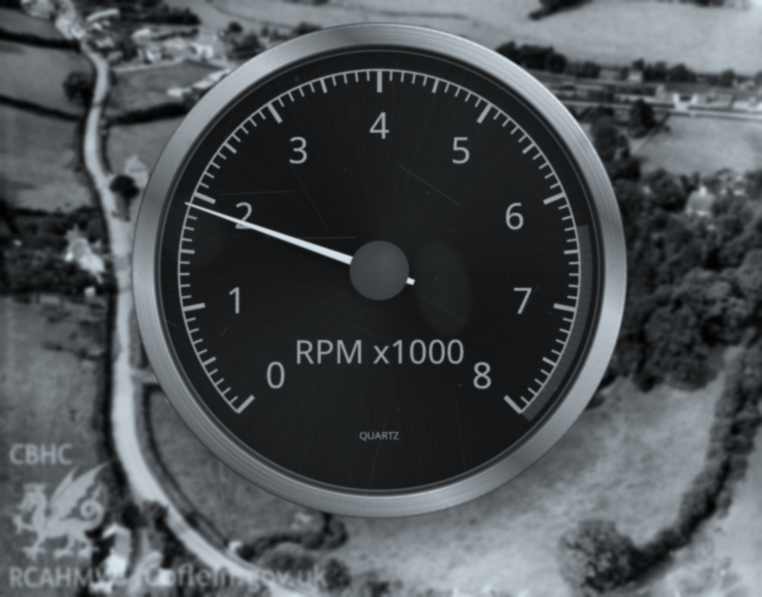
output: **1900** rpm
